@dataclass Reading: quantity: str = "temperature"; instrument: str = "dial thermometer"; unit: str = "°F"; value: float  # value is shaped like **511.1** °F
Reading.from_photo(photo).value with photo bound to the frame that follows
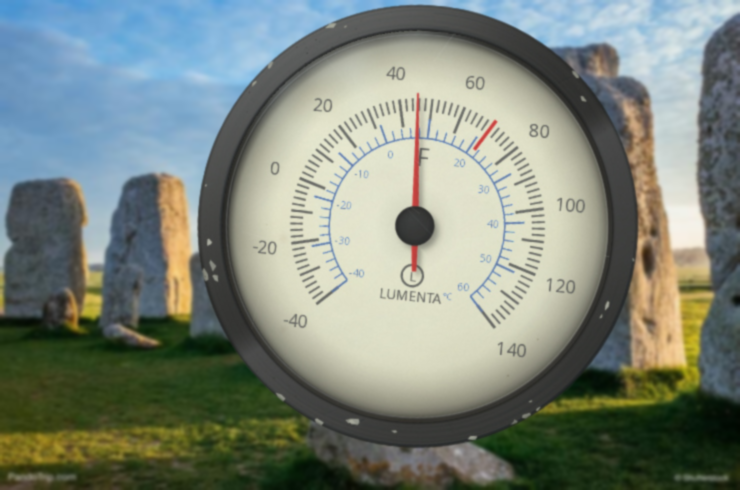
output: **46** °F
